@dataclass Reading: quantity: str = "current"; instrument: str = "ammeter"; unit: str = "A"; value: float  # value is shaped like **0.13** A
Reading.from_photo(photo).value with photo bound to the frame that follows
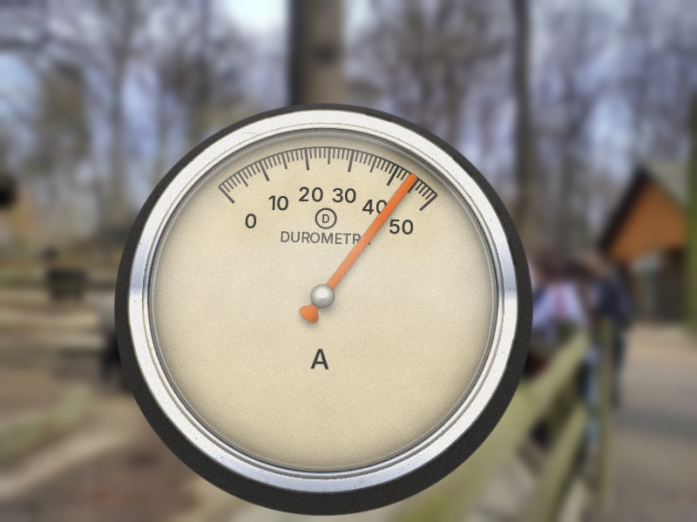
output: **44** A
